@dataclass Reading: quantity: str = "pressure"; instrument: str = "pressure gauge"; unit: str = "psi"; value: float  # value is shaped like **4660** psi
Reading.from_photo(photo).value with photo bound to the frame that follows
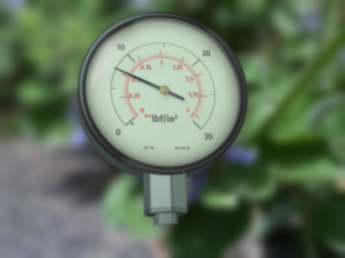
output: **7.5** psi
